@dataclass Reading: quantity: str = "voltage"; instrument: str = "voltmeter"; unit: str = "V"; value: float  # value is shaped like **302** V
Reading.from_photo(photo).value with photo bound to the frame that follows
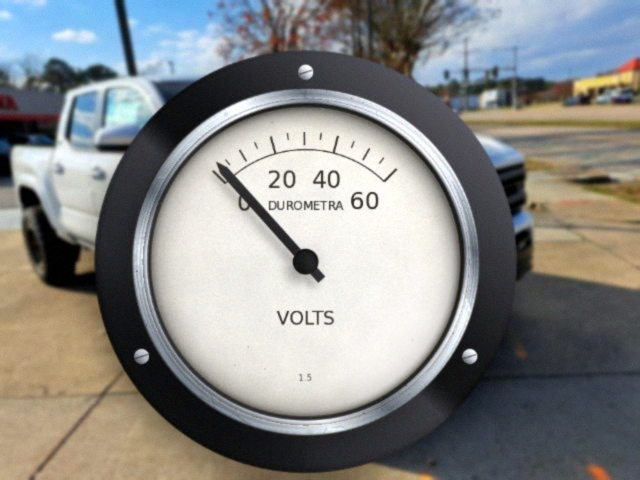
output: **2.5** V
